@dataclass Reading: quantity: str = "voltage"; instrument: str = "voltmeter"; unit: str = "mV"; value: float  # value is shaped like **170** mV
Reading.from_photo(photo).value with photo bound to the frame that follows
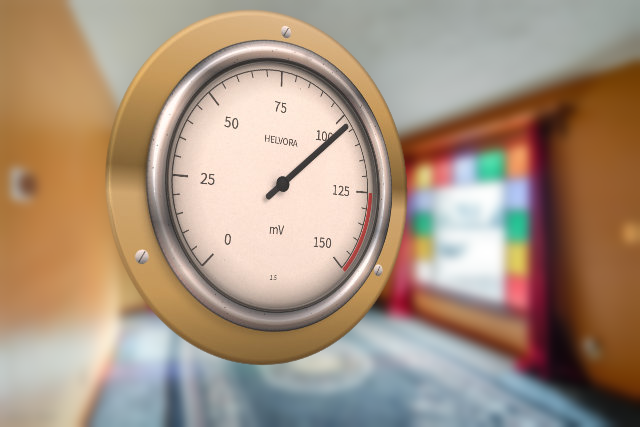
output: **102.5** mV
